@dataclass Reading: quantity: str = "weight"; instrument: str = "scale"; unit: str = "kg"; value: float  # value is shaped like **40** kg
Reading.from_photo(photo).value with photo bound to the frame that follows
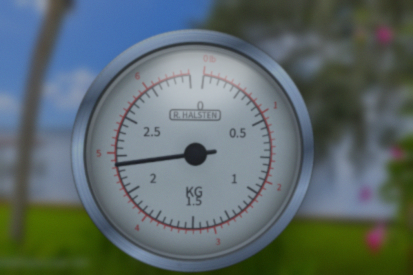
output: **2.2** kg
